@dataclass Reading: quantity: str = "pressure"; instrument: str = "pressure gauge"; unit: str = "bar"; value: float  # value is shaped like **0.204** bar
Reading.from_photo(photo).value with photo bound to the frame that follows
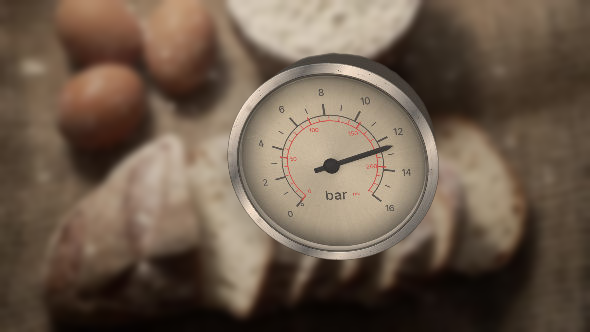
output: **12.5** bar
